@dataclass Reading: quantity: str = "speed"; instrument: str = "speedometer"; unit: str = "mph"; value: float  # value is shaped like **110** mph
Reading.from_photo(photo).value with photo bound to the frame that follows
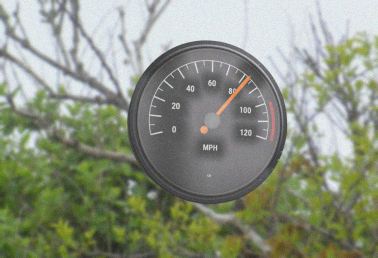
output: **82.5** mph
